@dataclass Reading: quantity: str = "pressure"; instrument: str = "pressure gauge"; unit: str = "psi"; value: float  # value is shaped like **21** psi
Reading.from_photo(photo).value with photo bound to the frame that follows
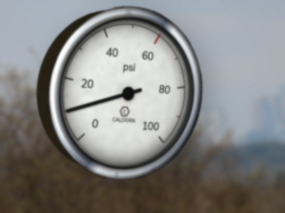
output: **10** psi
